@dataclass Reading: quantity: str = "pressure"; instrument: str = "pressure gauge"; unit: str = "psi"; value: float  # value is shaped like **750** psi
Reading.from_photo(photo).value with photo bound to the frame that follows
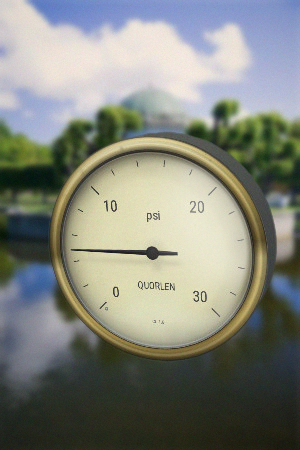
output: **5** psi
